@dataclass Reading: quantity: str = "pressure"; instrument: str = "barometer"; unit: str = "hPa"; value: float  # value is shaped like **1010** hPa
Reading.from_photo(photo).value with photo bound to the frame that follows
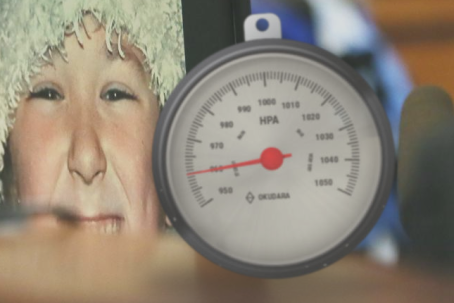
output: **960** hPa
